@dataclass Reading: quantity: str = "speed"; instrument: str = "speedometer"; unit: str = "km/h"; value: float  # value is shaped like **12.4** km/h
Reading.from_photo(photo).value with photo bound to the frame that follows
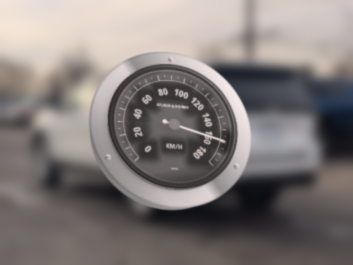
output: **160** km/h
